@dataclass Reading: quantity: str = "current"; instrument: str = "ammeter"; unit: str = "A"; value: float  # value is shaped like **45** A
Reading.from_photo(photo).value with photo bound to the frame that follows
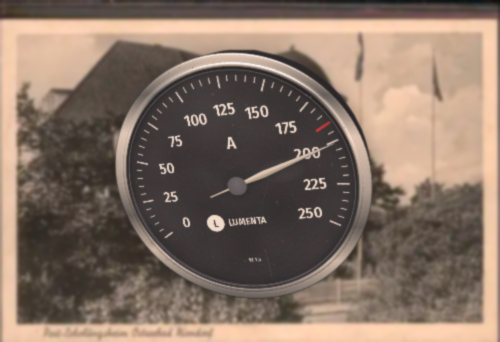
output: **200** A
